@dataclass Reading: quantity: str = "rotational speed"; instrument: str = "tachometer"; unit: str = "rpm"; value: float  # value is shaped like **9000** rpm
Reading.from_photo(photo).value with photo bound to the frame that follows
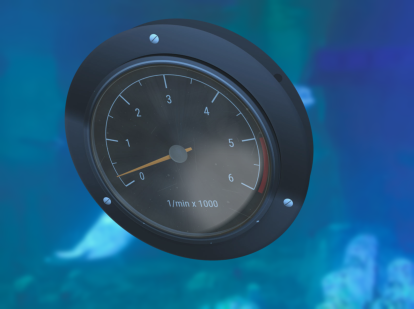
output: **250** rpm
